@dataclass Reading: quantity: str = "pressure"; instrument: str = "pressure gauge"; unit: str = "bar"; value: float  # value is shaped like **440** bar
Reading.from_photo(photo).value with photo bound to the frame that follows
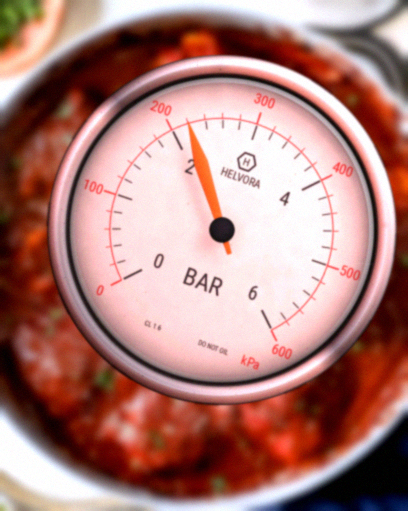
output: **2.2** bar
